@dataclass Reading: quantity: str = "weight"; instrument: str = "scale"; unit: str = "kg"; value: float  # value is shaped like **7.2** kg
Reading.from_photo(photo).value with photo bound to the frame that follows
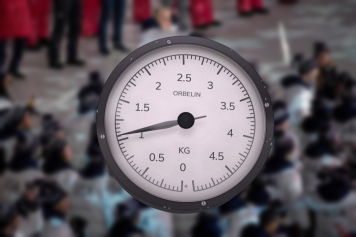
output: **1.05** kg
